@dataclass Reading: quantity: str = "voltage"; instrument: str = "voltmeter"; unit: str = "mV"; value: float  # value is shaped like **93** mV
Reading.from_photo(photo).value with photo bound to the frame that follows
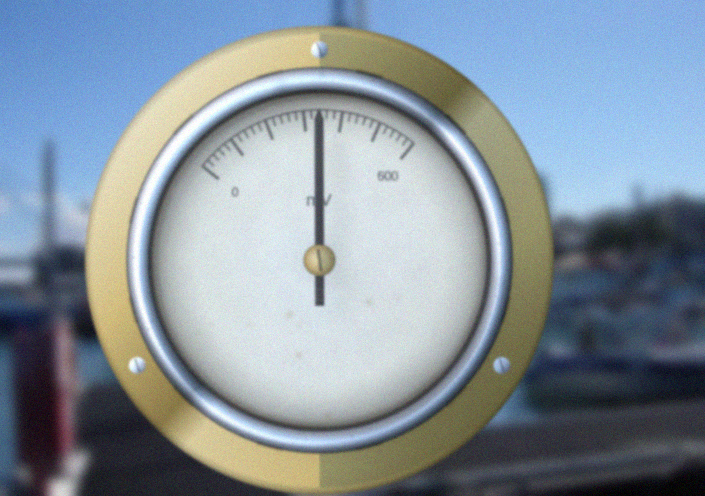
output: **340** mV
